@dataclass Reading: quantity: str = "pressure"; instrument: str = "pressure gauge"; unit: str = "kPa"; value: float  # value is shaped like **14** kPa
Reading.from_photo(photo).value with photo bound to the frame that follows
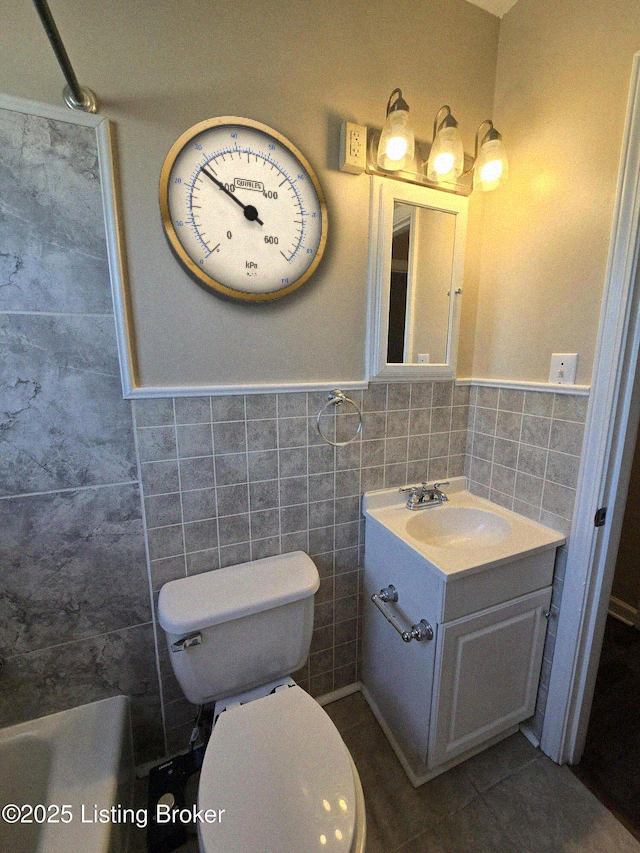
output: **180** kPa
